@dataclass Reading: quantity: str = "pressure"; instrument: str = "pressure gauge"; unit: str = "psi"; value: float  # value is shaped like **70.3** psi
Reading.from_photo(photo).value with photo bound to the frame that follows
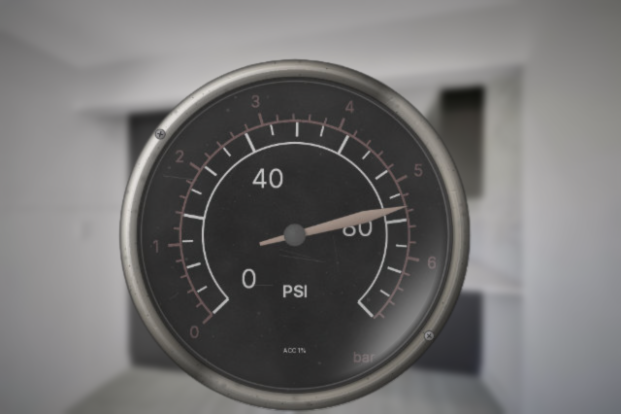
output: **77.5** psi
